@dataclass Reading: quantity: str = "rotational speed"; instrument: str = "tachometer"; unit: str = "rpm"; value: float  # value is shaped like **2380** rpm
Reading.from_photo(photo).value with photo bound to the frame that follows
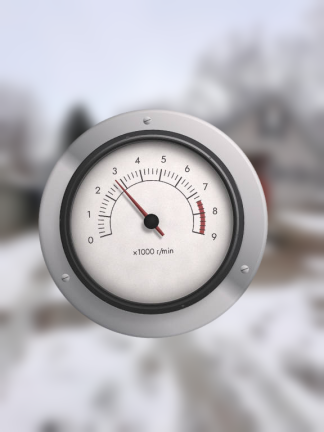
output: **2800** rpm
